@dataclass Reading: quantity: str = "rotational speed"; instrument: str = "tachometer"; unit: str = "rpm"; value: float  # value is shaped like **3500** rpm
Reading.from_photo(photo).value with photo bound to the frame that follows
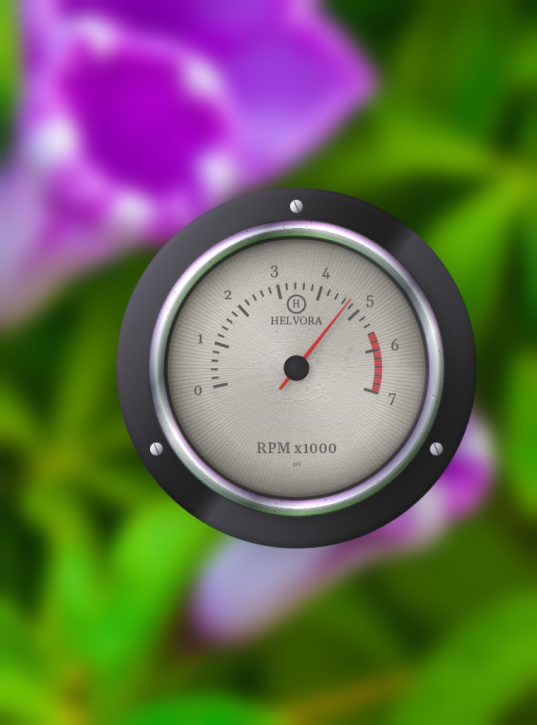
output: **4700** rpm
